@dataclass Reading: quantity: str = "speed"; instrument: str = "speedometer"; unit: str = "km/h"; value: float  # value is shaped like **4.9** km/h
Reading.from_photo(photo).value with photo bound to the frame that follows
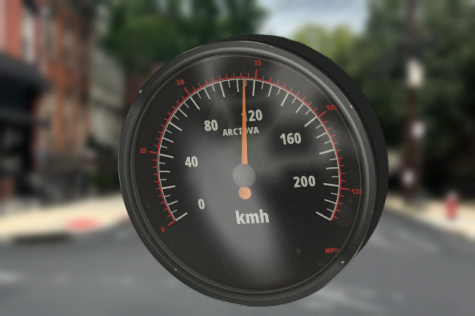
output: **115** km/h
